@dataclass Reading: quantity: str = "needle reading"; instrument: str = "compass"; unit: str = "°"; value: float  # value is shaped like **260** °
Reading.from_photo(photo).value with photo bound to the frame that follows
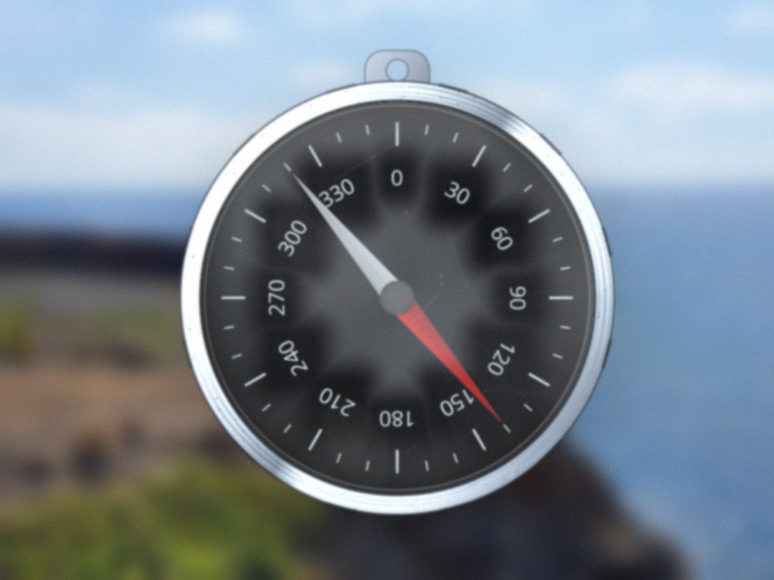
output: **140** °
